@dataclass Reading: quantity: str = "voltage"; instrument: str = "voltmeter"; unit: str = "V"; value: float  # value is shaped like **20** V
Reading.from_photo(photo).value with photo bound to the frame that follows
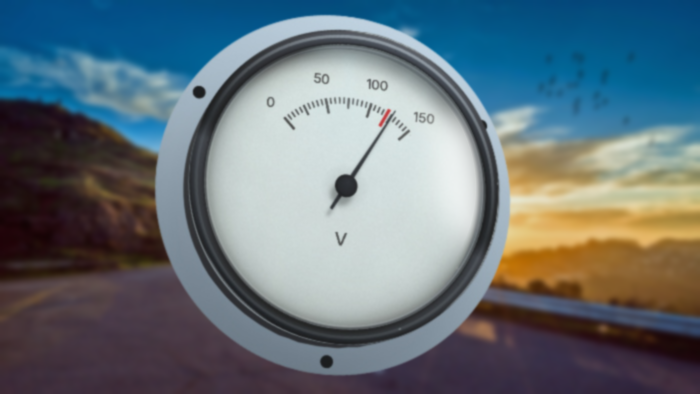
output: **125** V
